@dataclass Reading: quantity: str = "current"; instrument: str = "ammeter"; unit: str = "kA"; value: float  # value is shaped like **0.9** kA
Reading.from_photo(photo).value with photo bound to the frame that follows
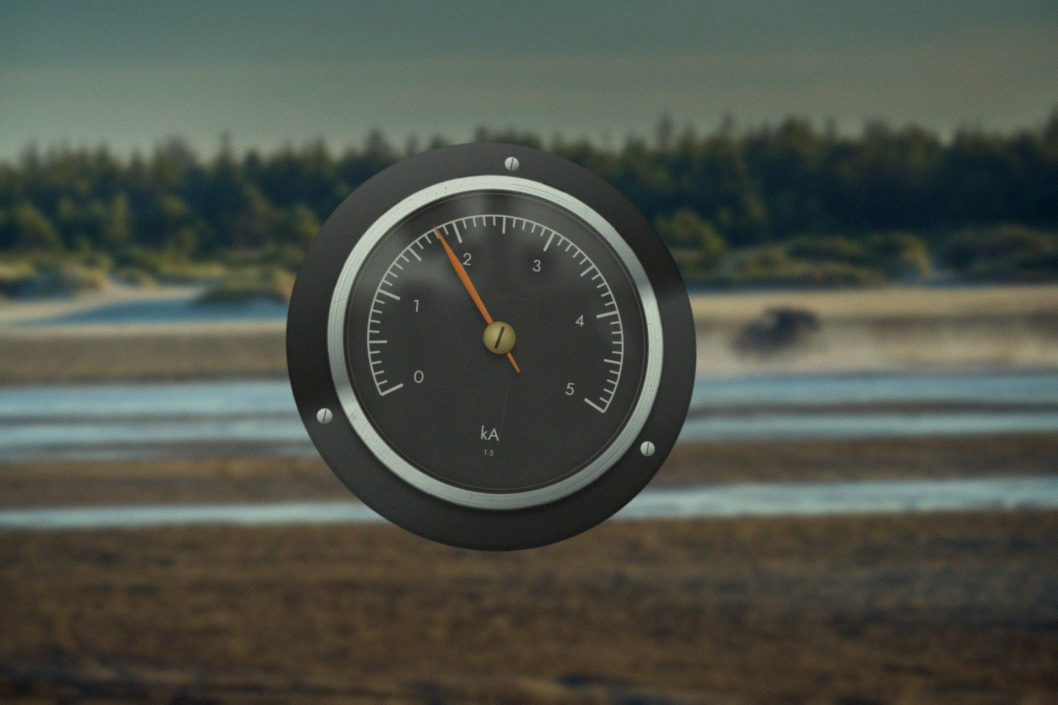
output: **1.8** kA
